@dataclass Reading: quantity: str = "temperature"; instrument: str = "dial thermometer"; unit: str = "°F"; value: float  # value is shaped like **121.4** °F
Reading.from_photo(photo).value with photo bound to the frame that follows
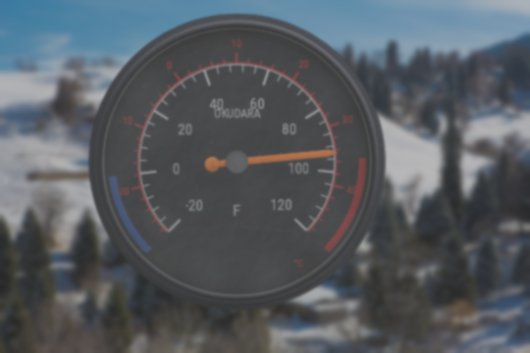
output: **94** °F
